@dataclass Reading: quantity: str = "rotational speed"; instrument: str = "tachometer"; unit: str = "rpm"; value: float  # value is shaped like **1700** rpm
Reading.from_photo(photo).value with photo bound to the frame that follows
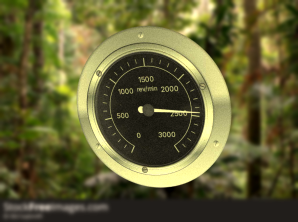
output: **2450** rpm
